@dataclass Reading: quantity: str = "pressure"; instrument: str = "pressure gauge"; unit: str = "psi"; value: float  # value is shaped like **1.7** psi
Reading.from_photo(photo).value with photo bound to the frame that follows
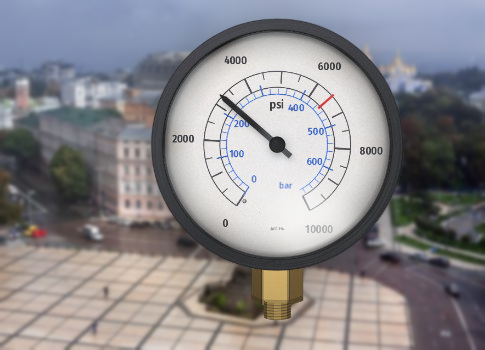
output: **3250** psi
